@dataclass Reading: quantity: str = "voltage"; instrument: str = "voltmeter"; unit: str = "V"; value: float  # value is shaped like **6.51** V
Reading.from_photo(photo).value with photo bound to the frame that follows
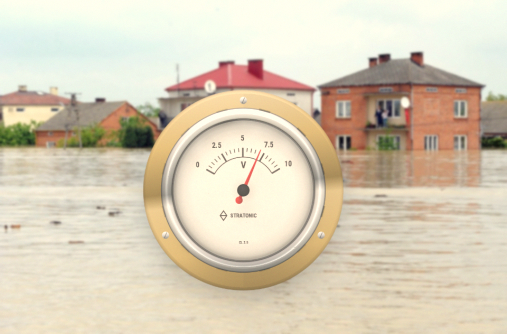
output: **7** V
